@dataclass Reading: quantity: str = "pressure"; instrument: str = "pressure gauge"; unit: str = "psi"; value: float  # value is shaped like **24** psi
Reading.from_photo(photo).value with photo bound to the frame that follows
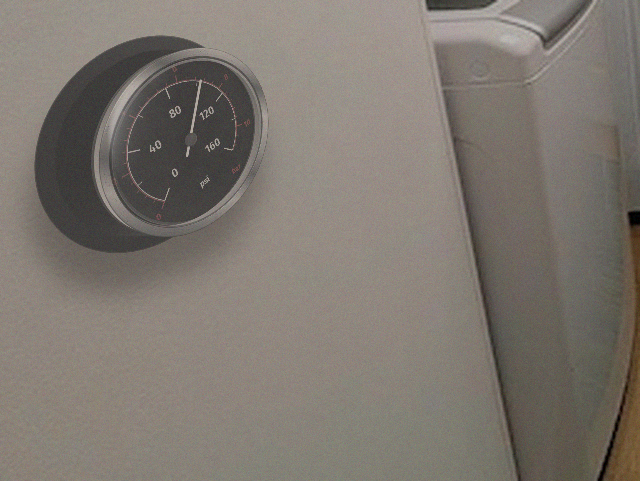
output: **100** psi
